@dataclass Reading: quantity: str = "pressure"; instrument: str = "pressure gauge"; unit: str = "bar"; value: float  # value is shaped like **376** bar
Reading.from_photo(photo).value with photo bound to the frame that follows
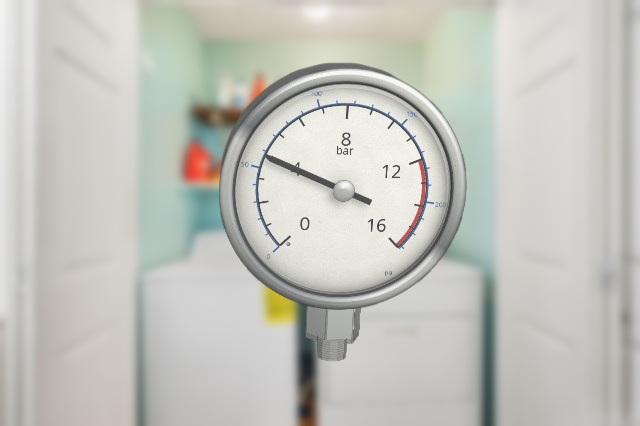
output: **4** bar
